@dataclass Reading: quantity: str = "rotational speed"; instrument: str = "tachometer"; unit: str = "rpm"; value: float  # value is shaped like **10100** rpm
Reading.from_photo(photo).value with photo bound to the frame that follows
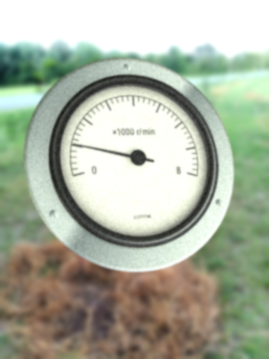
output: **1000** rpm
